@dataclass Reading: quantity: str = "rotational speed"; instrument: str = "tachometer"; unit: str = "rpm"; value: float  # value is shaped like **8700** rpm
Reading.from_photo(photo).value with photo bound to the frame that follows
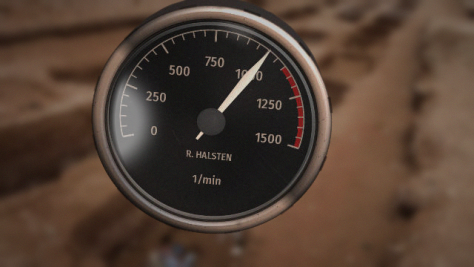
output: **1000** rpm
